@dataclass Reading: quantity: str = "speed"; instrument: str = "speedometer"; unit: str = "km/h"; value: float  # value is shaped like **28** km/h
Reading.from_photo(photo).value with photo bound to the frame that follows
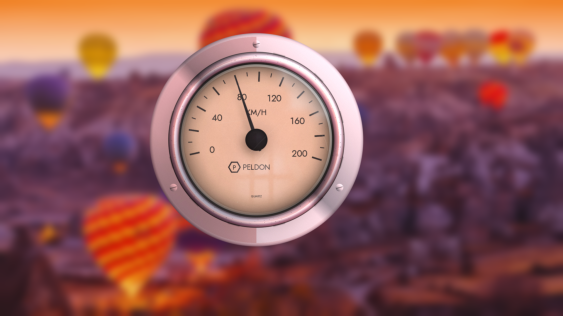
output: **80** km/h
